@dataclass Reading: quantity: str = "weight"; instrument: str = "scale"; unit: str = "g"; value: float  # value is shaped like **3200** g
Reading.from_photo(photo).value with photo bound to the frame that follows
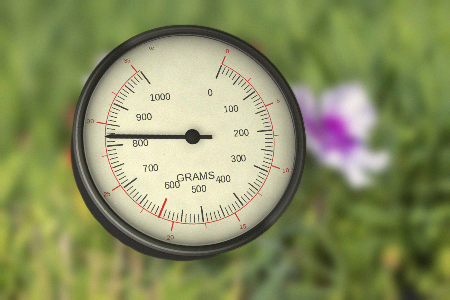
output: **820** g
